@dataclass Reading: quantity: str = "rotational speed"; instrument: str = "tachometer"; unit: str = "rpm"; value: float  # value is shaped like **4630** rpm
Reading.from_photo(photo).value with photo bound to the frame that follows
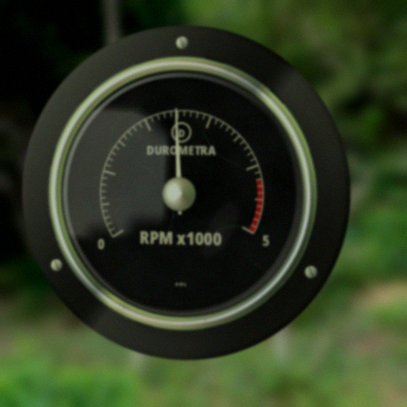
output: **2500** rpm
